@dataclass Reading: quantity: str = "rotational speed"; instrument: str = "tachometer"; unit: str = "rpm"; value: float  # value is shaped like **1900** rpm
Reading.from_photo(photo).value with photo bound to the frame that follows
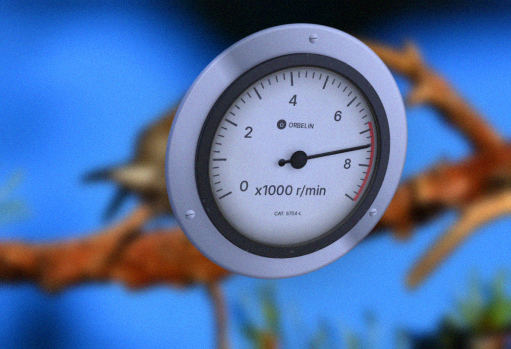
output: **7400** rpm
